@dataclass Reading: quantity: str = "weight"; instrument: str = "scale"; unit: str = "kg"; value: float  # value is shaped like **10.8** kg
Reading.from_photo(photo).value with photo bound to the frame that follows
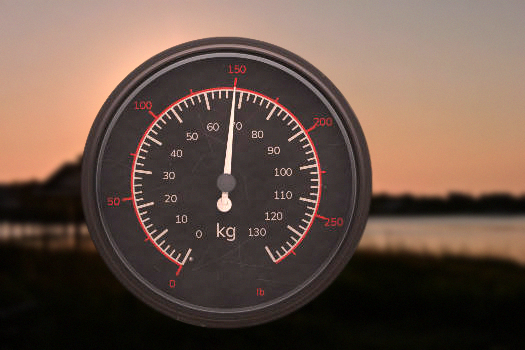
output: **68** kg
